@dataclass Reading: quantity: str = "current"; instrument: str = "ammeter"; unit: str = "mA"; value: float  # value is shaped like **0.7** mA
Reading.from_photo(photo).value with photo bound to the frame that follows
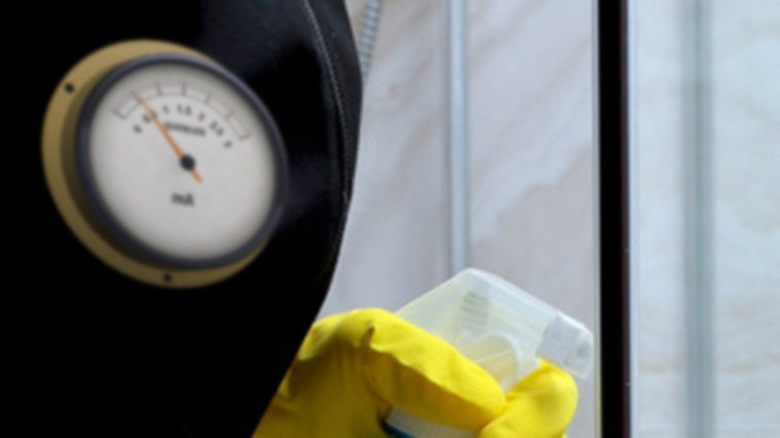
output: **0.5** mA
